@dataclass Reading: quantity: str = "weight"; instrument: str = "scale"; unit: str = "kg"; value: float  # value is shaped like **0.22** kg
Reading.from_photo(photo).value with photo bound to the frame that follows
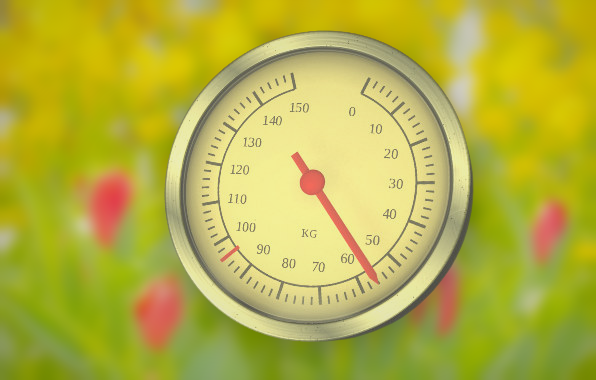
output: **56** kg
